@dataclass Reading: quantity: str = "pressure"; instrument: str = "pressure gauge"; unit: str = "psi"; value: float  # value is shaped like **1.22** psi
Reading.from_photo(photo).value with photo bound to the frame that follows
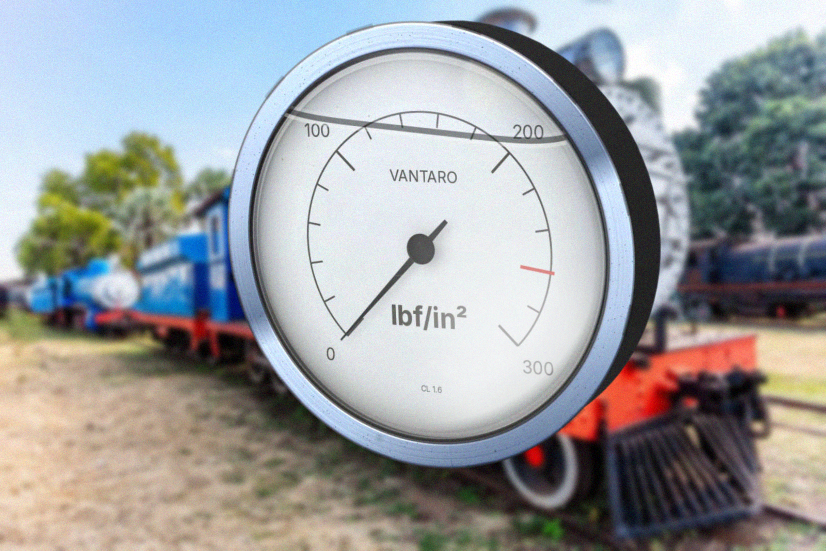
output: **0** psi
